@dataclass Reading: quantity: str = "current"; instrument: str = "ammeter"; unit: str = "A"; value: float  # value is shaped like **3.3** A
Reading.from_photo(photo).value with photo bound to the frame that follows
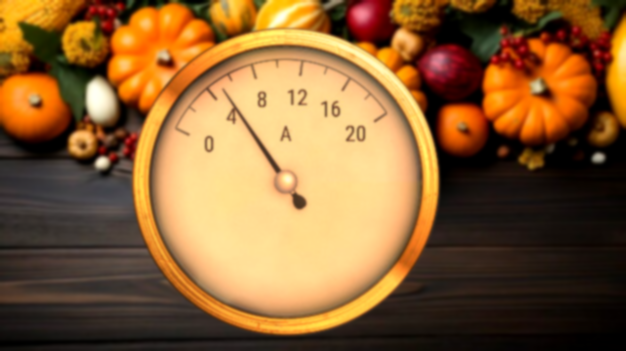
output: **5** A
